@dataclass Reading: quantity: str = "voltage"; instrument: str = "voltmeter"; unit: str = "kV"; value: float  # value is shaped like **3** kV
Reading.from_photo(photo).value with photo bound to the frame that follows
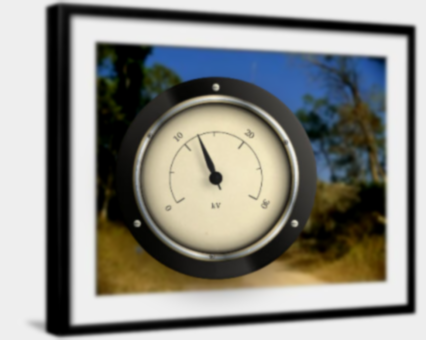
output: **12.5** kV
